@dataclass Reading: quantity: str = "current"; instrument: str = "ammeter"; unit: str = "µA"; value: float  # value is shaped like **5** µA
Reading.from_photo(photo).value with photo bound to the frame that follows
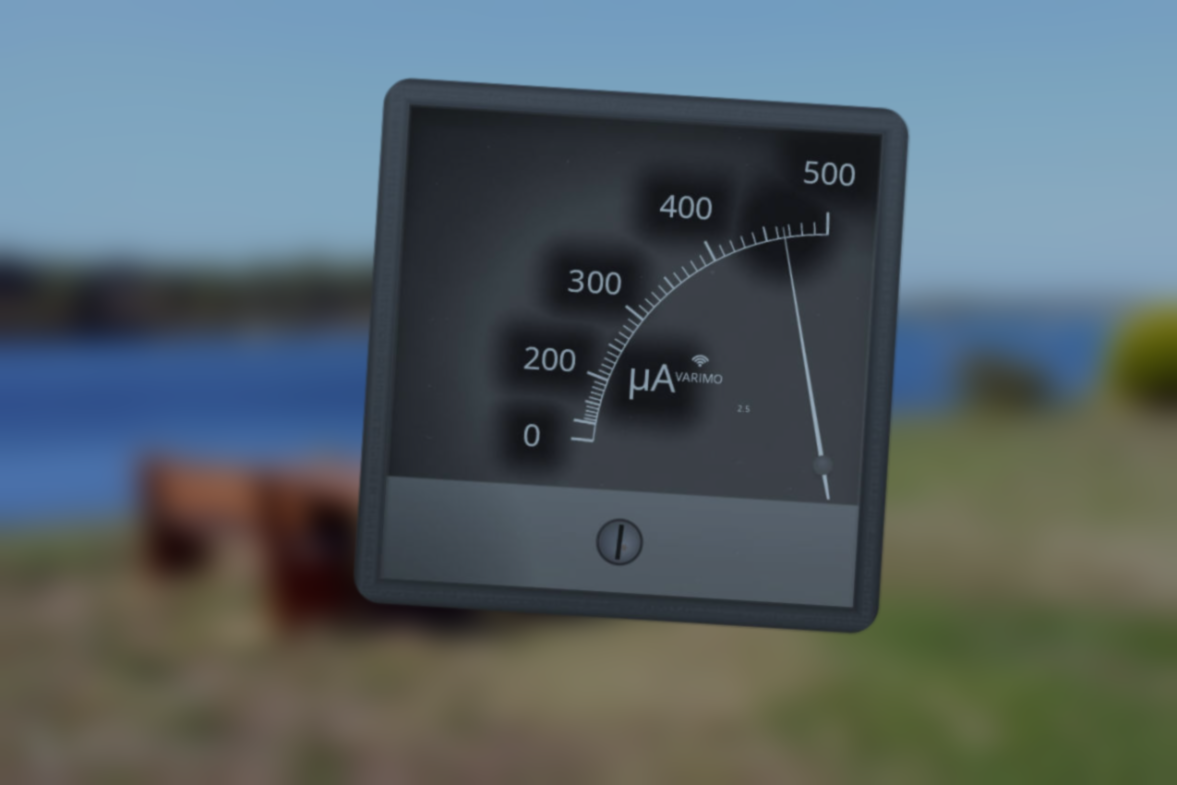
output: **465** µA
